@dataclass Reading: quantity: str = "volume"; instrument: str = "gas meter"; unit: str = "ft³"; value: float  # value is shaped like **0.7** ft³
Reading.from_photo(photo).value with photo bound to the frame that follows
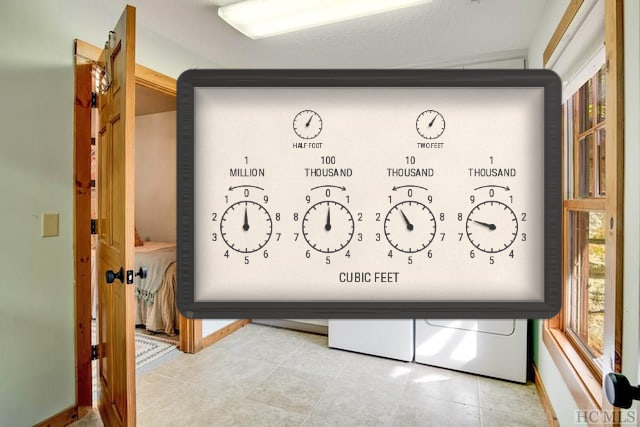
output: **800** ft³
